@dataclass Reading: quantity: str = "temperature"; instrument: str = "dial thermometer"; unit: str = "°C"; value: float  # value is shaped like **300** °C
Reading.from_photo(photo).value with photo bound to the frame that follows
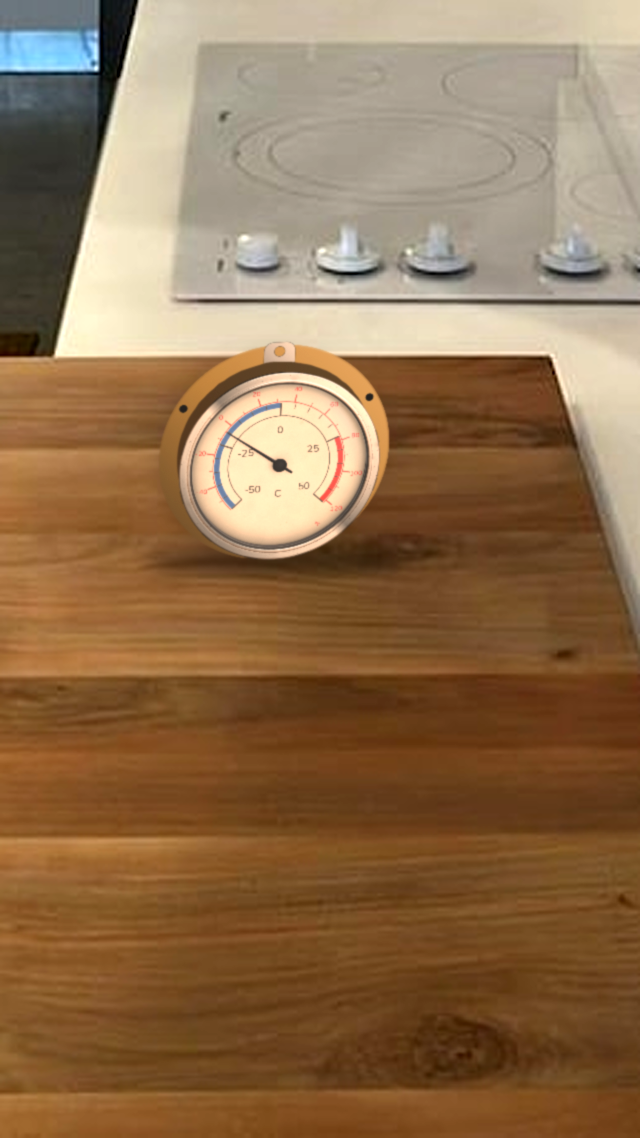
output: **-20** °C
